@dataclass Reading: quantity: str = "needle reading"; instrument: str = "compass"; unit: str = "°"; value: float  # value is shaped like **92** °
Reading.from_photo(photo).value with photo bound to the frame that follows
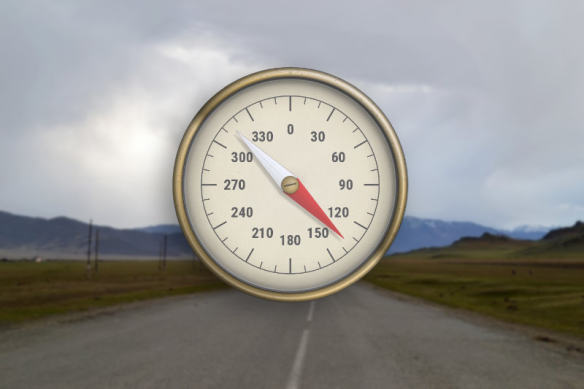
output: **135** °
